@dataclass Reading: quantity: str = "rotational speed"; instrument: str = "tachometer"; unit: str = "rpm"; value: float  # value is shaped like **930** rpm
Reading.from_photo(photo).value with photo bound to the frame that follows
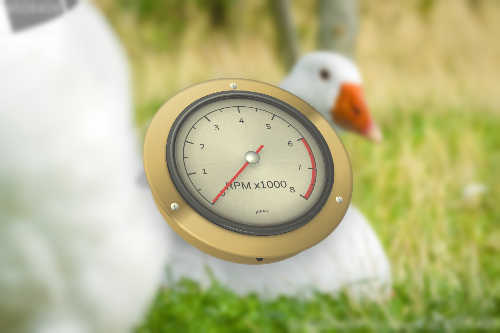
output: **0** rpm
